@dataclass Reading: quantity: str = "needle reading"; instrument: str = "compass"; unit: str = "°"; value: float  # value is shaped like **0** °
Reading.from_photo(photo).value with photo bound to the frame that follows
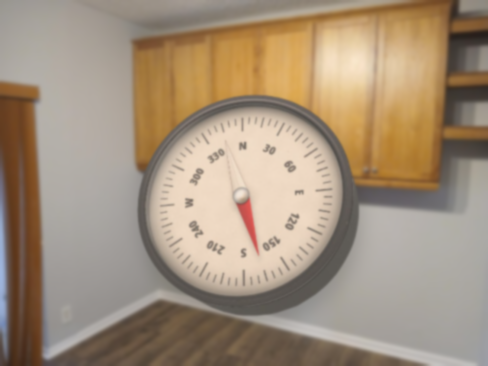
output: **165** °
